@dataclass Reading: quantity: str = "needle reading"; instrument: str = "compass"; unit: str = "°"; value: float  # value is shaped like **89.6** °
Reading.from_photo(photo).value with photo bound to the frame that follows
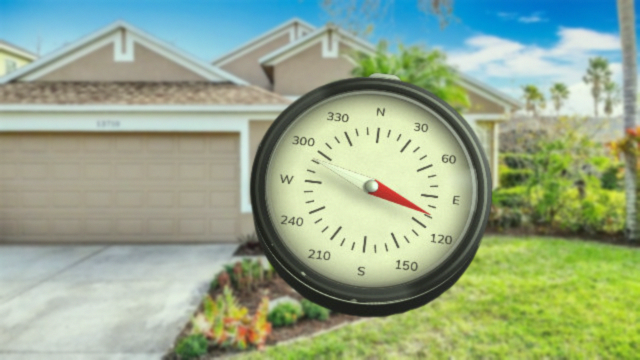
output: **110** °
